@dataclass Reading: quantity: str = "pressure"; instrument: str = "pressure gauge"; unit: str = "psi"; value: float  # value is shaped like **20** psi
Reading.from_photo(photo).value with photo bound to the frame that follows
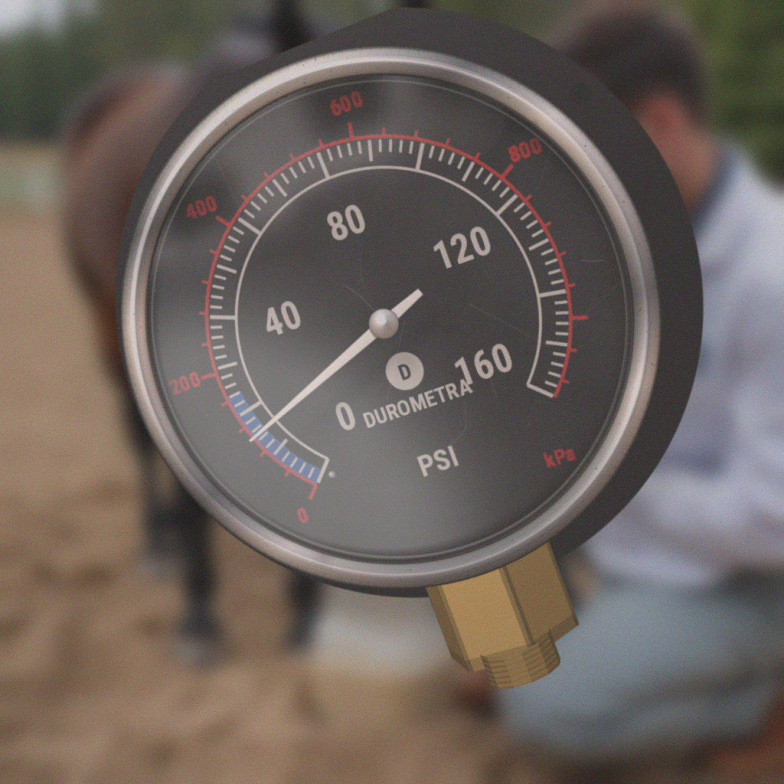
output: **15** psi
